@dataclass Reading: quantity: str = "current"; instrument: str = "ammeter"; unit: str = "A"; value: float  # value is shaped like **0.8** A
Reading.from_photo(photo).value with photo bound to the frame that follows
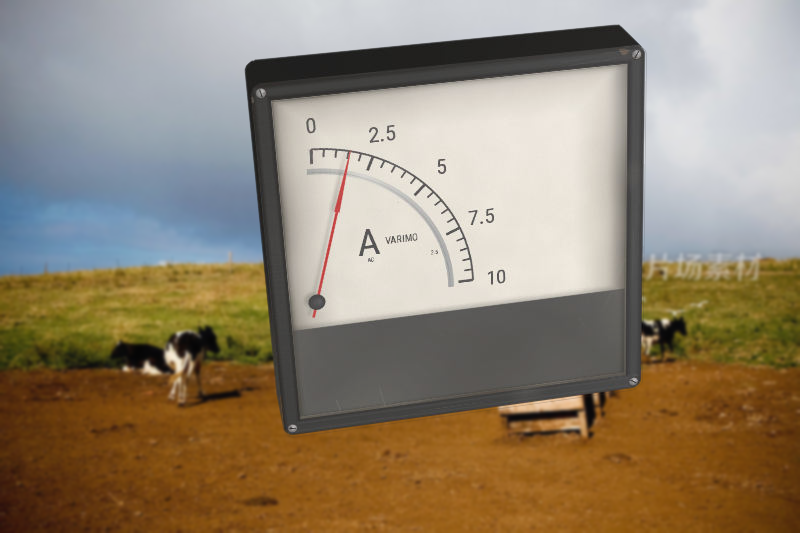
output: **1.5** A
